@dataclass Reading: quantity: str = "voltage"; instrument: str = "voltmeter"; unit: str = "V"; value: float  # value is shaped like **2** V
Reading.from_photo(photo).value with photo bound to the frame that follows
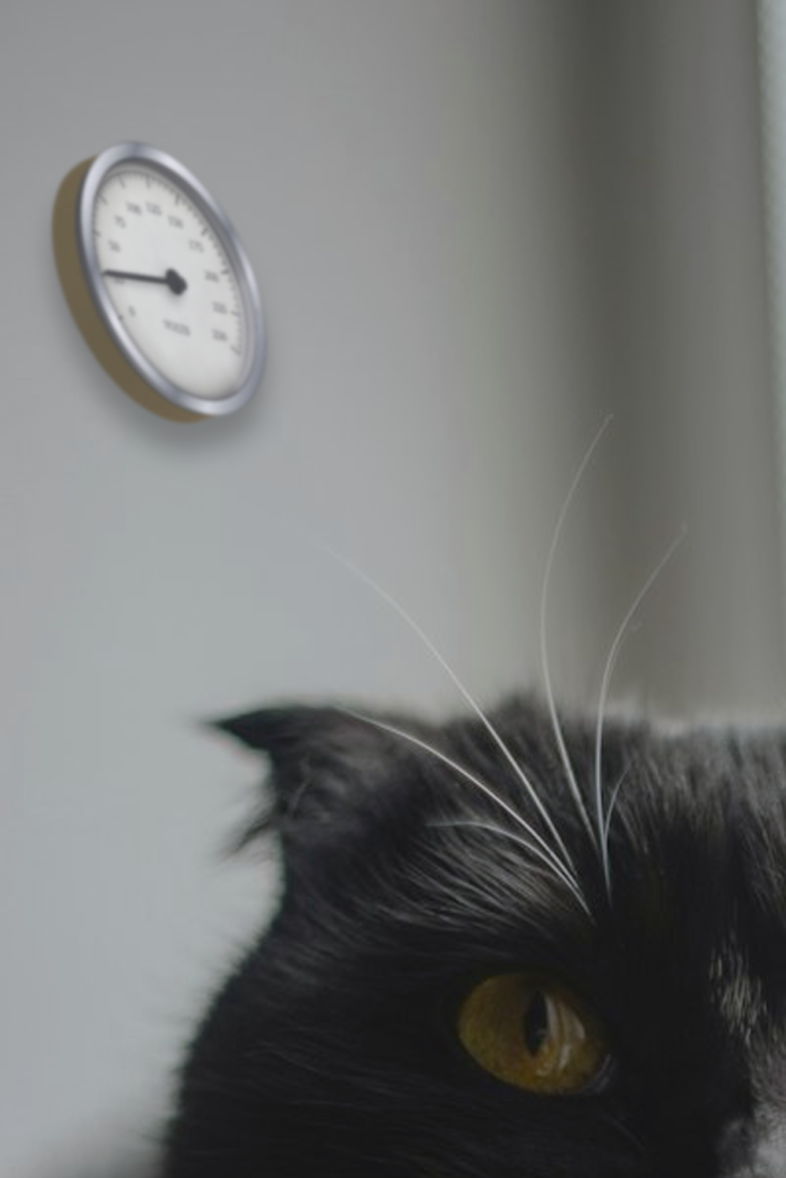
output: **25** V
